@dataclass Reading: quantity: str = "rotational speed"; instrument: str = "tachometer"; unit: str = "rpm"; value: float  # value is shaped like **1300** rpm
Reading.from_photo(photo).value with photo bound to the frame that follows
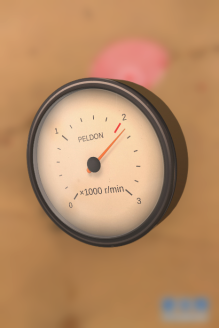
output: **2100** rpm
